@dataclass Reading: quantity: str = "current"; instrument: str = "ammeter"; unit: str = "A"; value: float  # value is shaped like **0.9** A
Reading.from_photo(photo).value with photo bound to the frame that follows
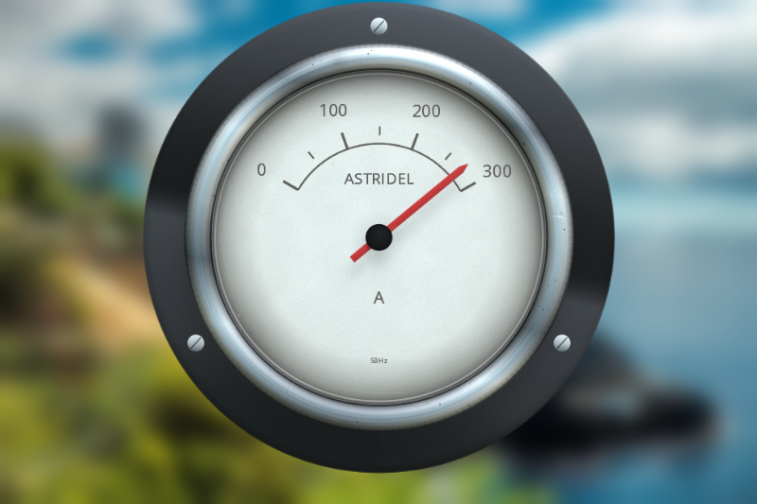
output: **275** A
